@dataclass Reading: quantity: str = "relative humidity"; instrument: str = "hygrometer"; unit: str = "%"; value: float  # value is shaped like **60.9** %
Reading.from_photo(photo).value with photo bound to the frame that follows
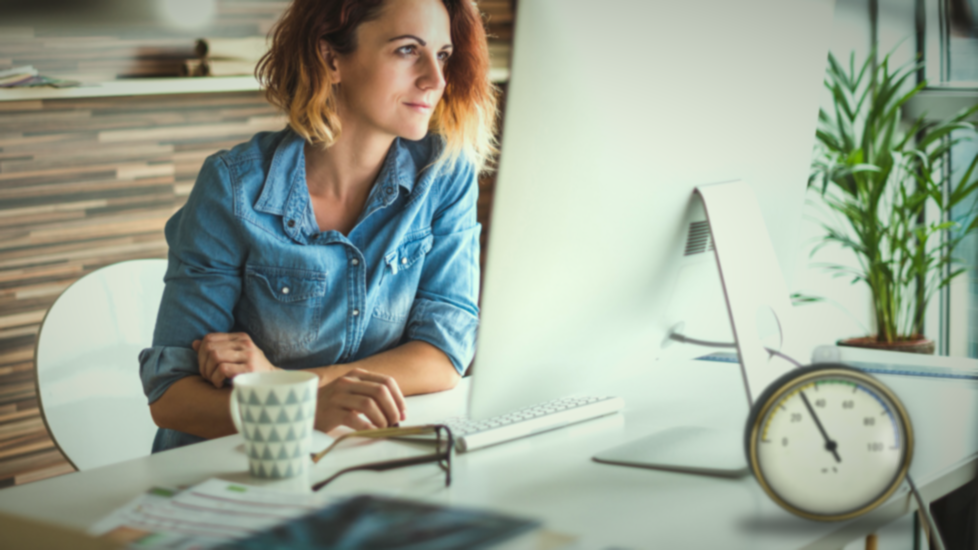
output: **32** %
